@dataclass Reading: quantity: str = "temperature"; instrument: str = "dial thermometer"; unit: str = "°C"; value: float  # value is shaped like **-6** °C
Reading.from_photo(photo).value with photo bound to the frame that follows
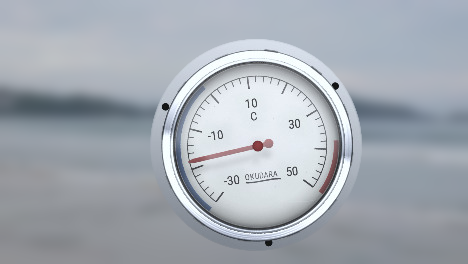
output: **-18** °C
